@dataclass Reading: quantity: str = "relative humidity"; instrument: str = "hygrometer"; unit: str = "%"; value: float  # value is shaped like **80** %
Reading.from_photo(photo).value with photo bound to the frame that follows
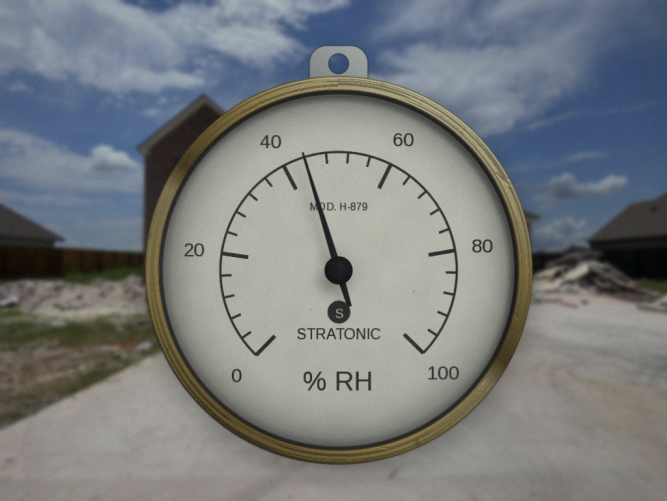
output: **44** %
